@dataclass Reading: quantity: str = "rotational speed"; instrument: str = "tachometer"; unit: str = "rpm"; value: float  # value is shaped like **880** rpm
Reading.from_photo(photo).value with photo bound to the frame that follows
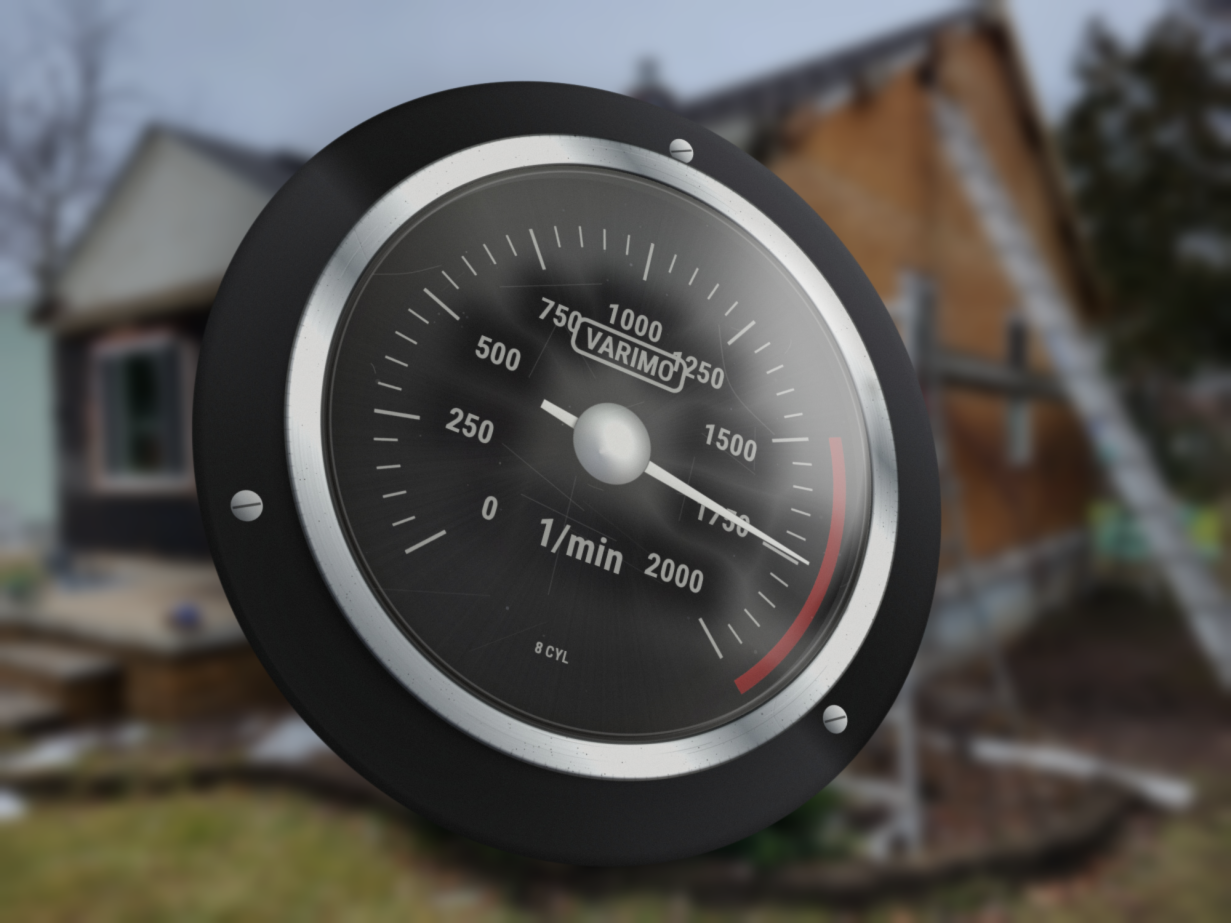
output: **1750** rpm
